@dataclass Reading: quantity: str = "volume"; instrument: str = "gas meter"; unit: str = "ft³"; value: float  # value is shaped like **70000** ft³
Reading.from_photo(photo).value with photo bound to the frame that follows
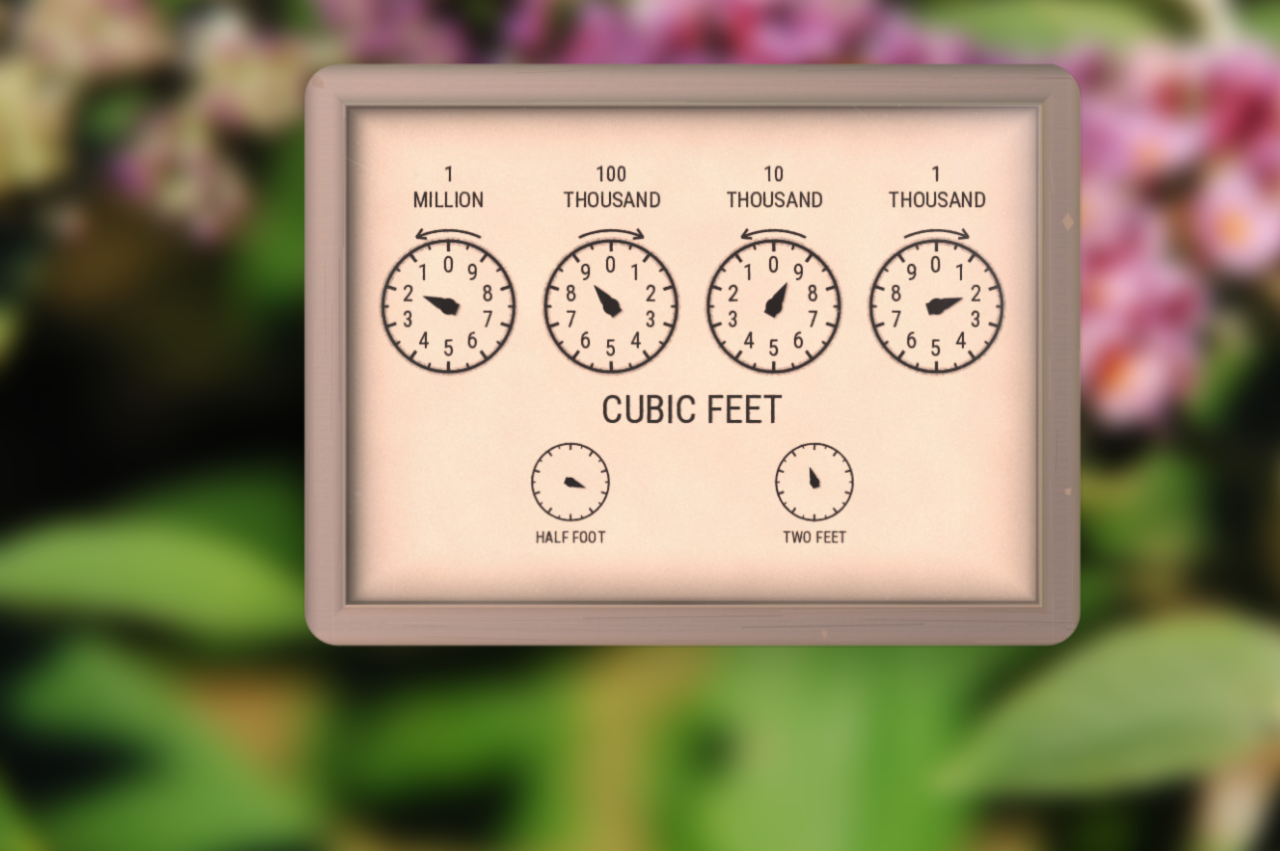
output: **189200** ft³
